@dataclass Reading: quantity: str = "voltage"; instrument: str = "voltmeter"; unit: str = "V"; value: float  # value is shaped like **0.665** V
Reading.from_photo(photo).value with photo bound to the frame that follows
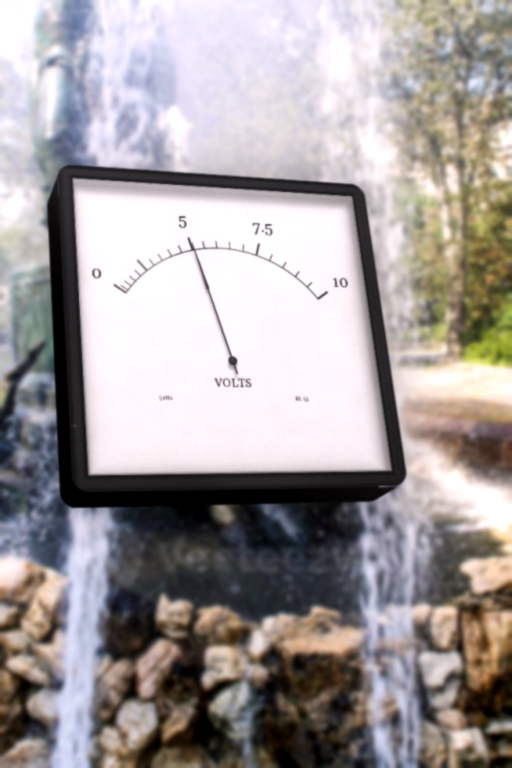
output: **5** V
